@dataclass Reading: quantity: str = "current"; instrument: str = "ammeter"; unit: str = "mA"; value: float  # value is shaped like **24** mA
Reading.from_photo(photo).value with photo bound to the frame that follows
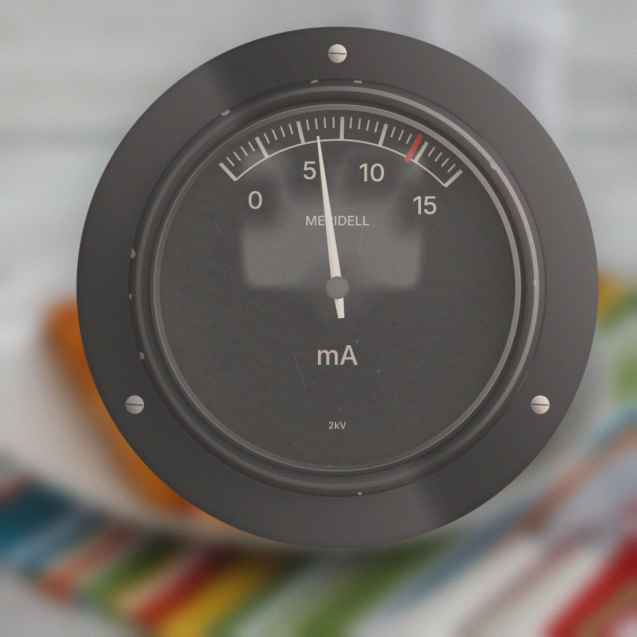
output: **6** mA
